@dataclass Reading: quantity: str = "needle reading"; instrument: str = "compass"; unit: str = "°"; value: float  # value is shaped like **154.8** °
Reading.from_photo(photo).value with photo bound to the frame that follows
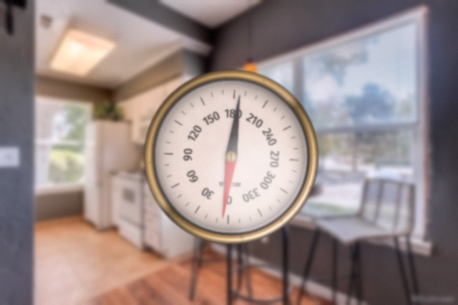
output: **5** °
